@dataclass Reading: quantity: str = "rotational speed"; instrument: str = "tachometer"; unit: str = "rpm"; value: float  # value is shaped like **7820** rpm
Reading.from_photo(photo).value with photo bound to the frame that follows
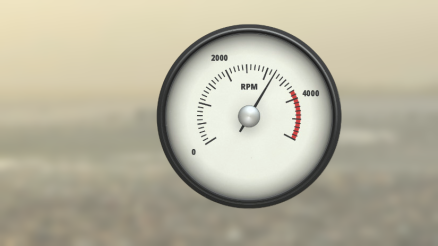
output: **3200** rpm
